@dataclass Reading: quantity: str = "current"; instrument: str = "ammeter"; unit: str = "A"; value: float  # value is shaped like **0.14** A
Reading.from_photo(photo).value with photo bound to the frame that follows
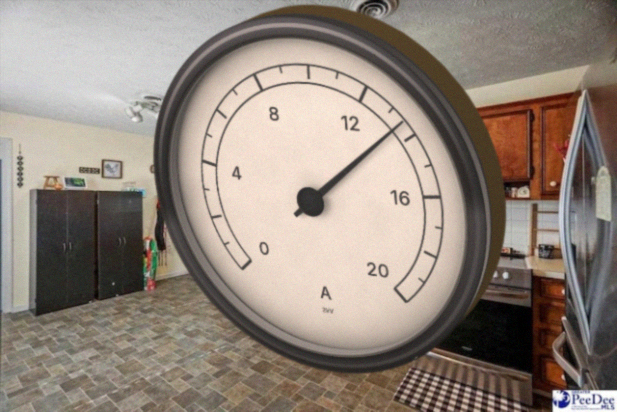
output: **13.5** A
